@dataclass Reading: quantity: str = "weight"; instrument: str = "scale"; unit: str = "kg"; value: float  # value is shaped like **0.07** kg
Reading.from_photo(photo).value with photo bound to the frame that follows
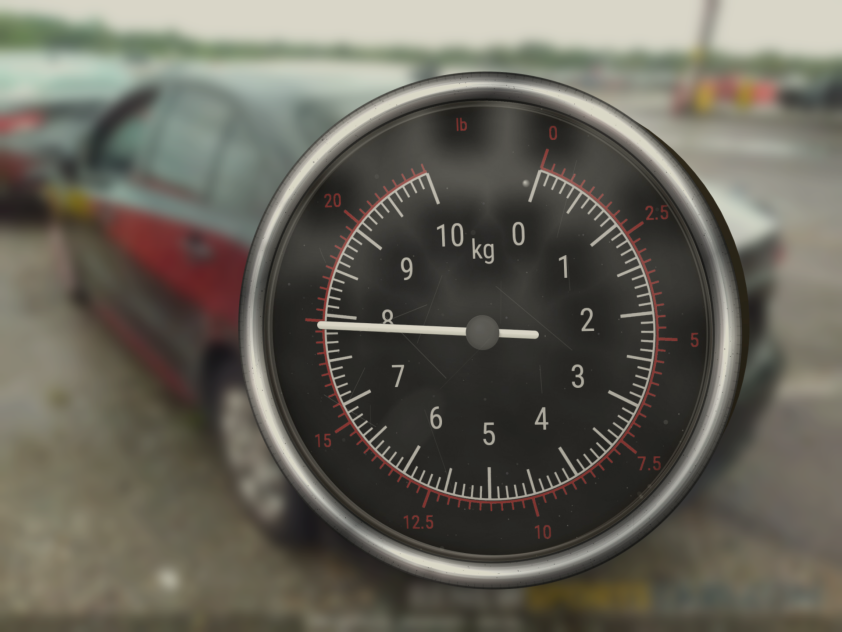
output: **7.9** kg
